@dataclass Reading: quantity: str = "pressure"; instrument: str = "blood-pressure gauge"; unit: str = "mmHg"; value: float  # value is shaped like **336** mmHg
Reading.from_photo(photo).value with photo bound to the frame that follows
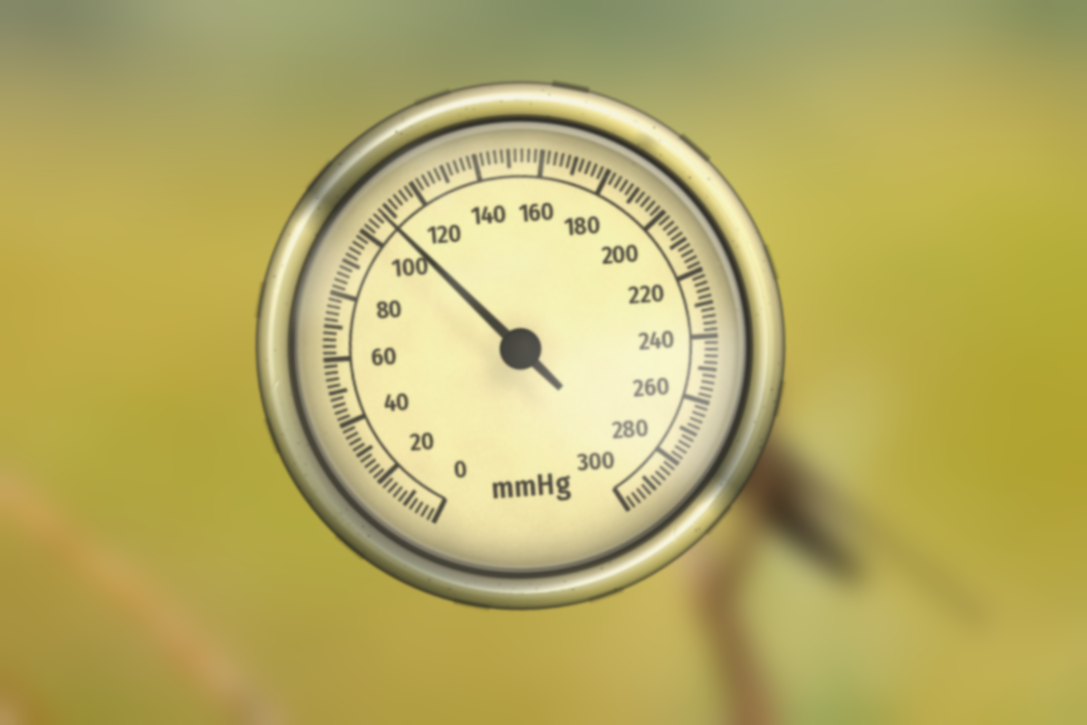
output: **108** mmHg
